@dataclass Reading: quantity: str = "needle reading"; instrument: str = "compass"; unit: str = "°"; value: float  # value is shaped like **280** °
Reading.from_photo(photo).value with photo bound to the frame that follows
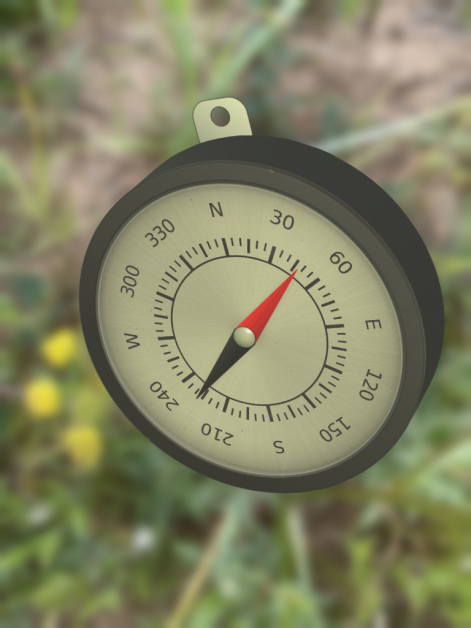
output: **47.5** °
